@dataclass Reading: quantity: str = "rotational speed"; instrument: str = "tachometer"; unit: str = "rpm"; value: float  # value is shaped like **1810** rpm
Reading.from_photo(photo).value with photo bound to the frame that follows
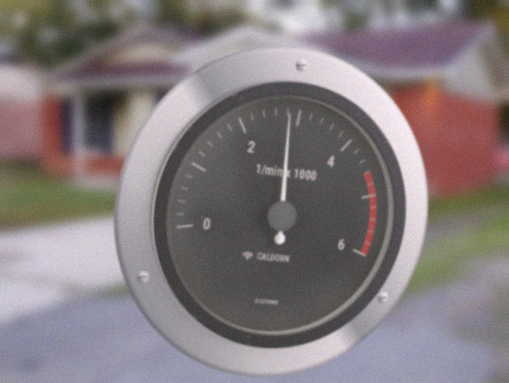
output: **2800** rpm
